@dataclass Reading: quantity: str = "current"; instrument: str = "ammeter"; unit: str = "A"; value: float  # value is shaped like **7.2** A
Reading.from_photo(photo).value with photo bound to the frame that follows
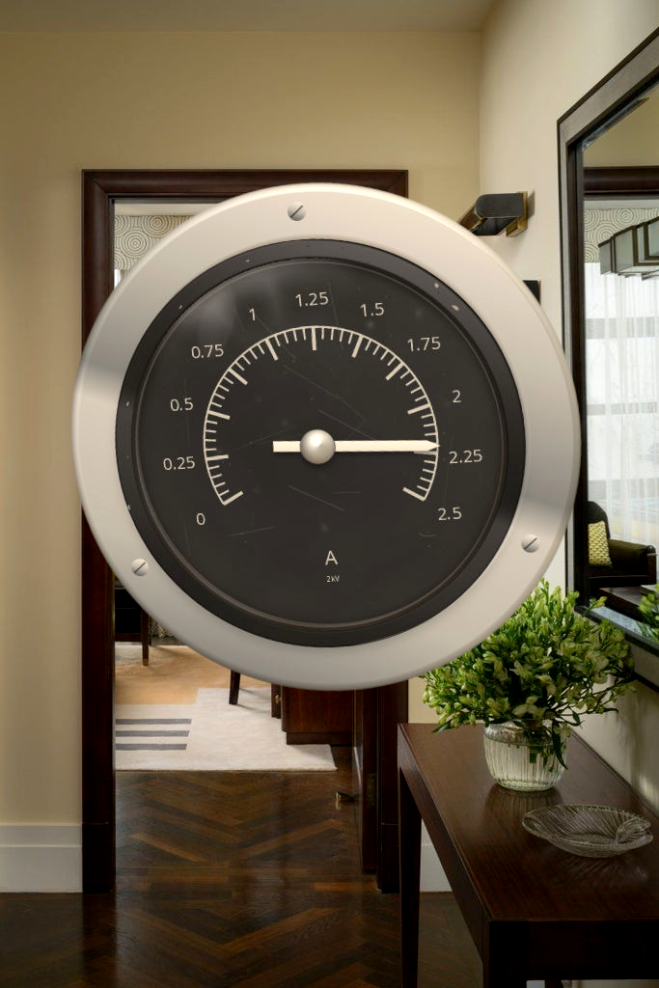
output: **2.2** A
